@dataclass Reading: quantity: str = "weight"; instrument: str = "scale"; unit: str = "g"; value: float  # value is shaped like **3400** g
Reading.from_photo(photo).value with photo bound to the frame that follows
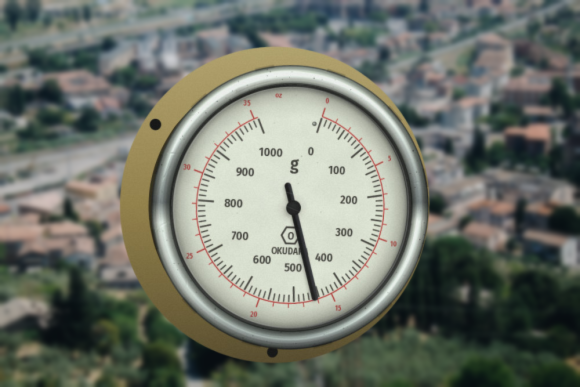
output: **460** g
